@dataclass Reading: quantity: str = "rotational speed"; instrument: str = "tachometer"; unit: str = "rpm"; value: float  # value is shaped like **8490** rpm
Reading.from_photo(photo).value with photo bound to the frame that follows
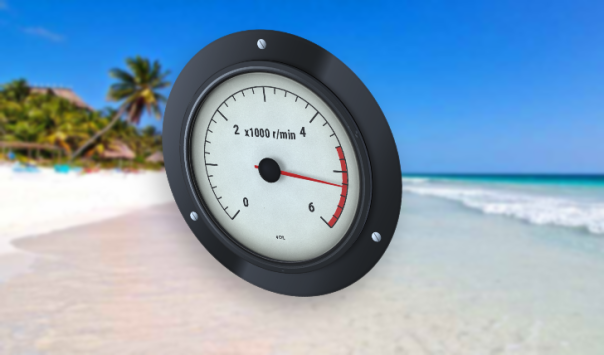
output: **5200** rpm
